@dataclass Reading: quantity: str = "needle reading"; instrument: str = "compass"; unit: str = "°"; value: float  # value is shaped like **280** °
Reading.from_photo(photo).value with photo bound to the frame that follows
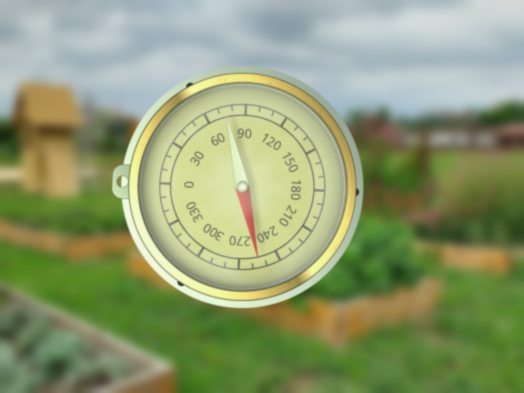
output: **255** °
